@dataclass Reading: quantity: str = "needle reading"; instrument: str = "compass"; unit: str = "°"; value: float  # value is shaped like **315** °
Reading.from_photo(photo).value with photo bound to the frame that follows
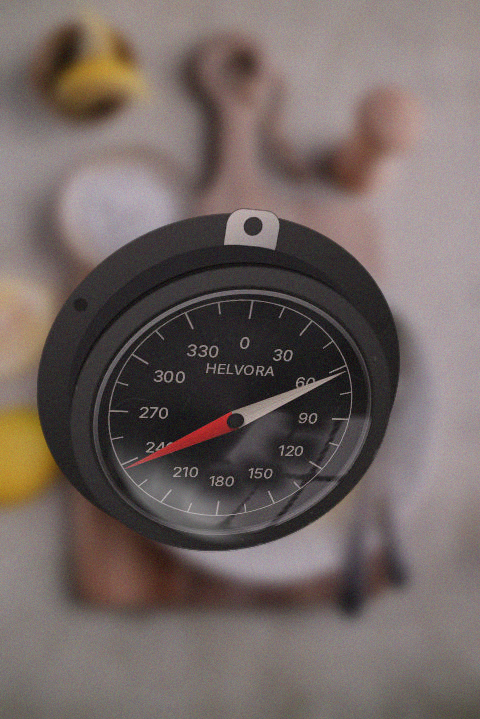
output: **240** °
